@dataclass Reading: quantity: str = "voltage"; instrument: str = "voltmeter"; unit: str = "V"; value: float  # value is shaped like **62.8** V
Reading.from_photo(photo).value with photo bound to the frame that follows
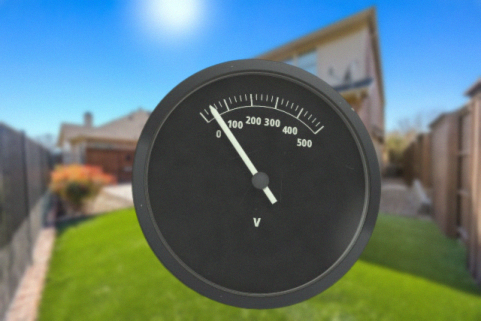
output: **40** V
